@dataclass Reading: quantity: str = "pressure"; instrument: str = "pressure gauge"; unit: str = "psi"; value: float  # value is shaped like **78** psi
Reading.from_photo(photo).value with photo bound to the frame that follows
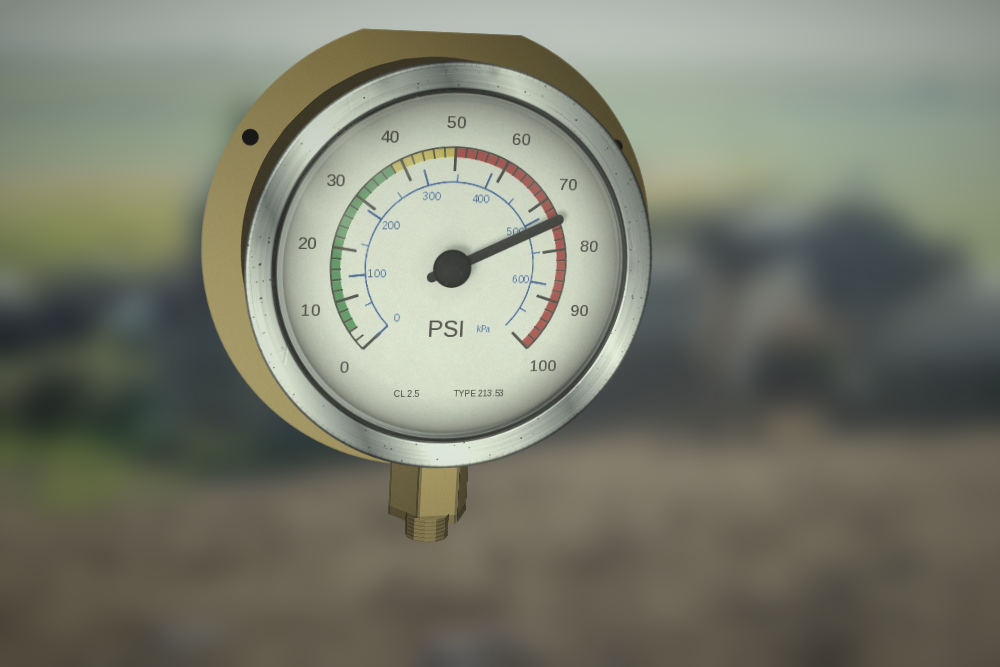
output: **74** psi
